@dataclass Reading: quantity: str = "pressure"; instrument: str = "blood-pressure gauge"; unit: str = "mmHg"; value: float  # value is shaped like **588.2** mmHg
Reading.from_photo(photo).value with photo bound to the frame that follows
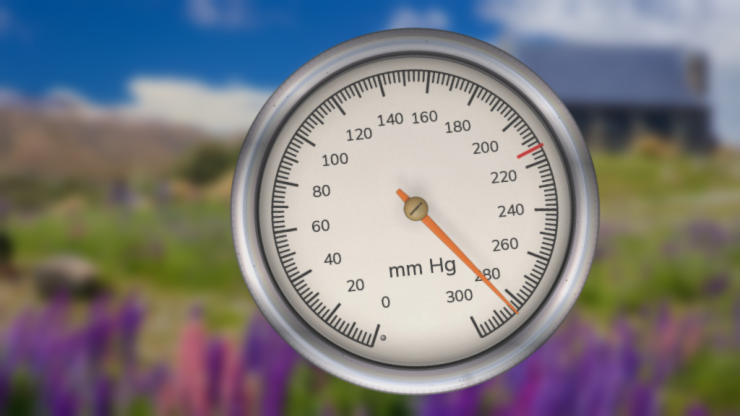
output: **284** mmHg
